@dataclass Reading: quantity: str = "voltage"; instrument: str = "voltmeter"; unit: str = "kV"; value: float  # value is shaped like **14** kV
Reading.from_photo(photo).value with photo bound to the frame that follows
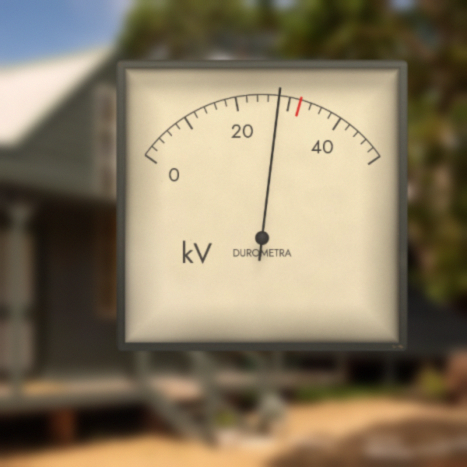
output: **28** kV
